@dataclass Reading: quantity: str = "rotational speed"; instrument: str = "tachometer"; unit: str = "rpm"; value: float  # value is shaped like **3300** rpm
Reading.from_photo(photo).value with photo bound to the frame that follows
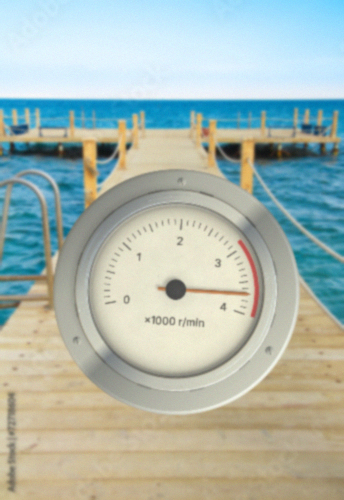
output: **3700** rpm
